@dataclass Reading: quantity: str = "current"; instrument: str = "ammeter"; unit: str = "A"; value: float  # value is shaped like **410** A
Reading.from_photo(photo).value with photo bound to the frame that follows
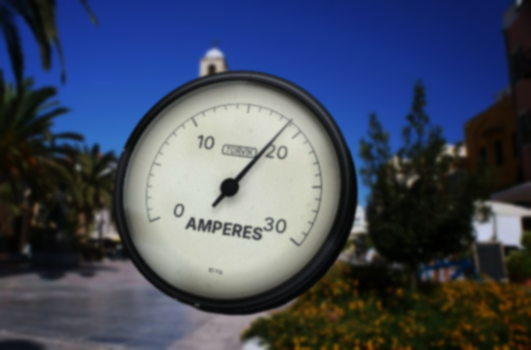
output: **19** A
